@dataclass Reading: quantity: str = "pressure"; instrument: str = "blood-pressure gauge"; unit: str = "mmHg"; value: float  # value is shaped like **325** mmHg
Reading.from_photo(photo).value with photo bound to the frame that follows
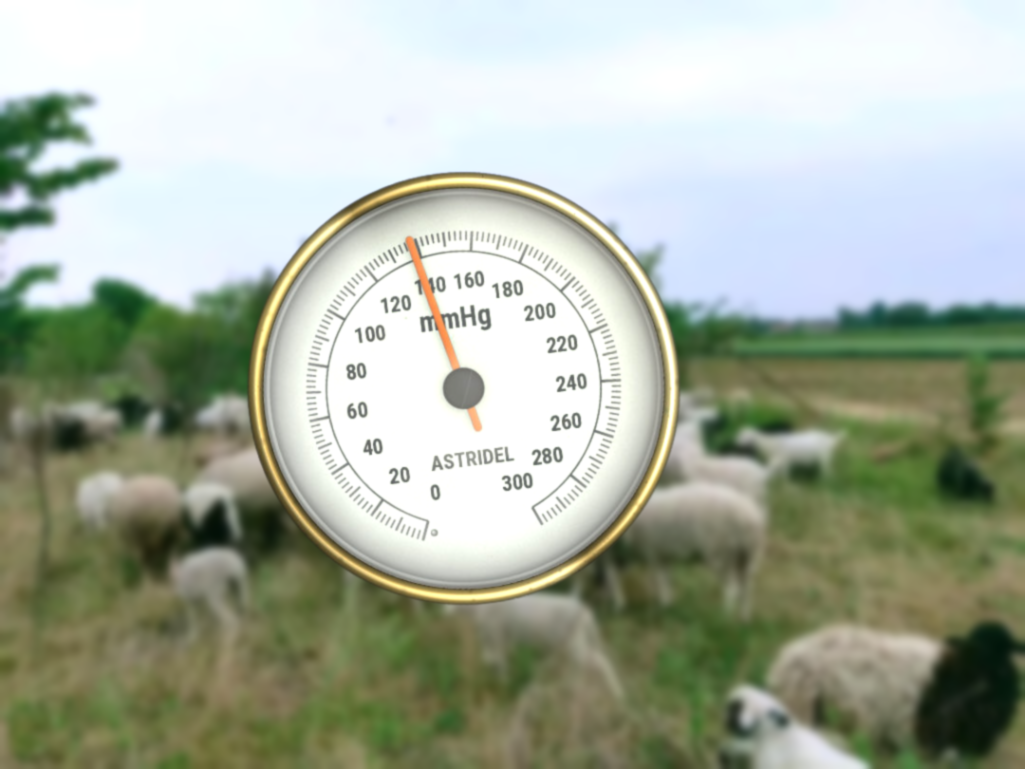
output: **138** mmHg
